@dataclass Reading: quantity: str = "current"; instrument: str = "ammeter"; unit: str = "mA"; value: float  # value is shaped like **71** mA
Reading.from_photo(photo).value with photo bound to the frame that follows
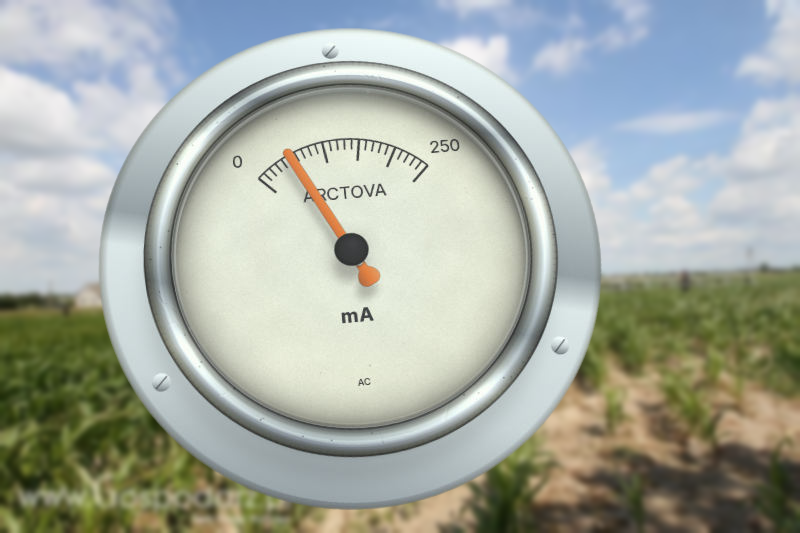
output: **50** mA
